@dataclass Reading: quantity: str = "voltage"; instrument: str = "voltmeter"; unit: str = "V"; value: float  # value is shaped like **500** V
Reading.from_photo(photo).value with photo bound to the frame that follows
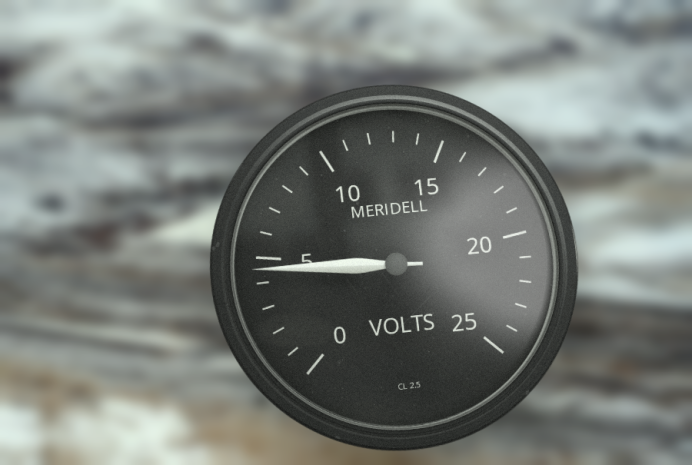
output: **4.5** V
